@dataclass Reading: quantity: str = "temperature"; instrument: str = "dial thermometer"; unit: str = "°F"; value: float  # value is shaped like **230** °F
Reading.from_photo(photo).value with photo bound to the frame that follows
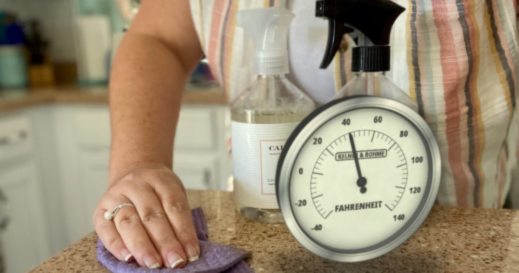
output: **40** °F
